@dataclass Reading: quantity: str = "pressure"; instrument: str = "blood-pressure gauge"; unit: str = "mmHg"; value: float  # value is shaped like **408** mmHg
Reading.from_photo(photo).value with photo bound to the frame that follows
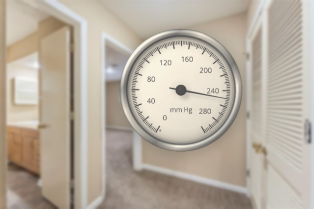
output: **250** mmHg
